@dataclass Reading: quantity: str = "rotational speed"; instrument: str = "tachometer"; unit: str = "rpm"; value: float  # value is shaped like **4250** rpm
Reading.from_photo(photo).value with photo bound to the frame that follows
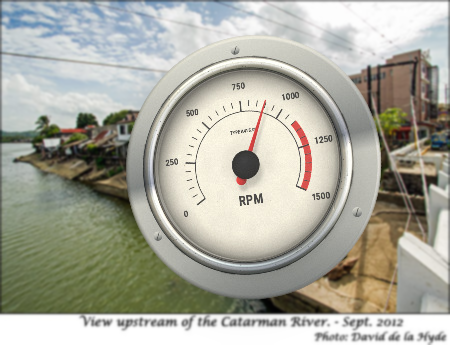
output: **900** rpm
